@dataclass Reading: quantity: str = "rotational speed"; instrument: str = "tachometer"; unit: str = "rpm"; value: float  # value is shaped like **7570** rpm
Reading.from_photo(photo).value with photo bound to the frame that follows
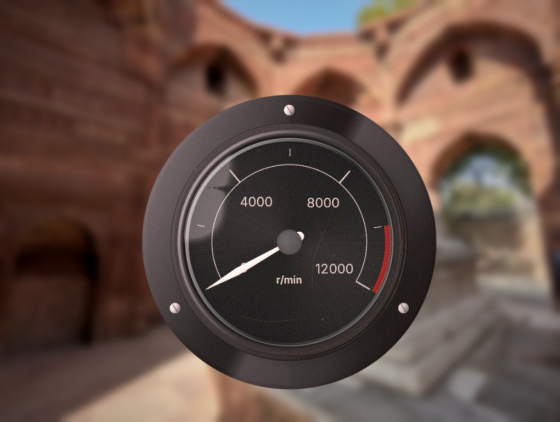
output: **0** rpm
